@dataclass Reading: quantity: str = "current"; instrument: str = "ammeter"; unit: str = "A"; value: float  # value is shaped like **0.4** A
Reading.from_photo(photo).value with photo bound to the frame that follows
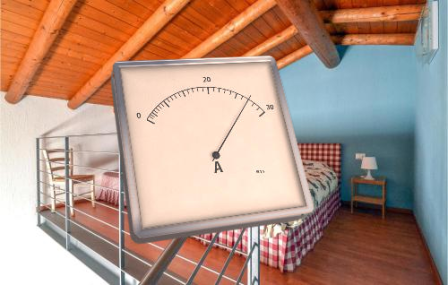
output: **27** A
